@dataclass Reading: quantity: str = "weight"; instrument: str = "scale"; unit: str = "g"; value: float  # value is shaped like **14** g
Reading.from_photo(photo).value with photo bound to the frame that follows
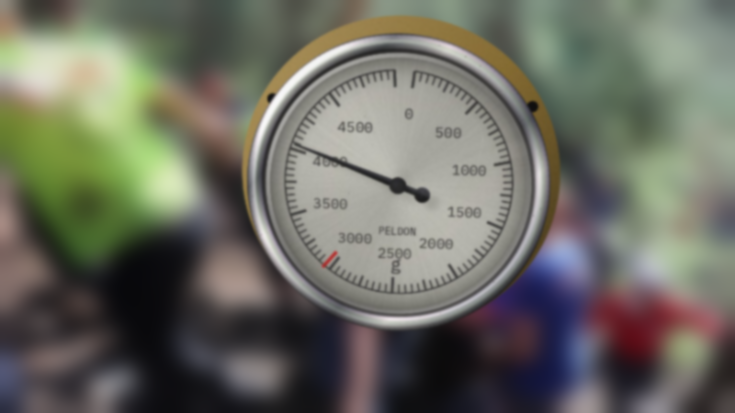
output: **4050** g
